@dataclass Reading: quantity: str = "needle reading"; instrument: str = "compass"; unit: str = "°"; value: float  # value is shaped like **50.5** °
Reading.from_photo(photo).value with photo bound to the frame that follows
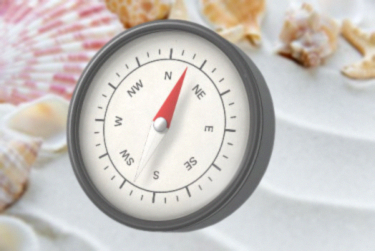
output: **20** °
